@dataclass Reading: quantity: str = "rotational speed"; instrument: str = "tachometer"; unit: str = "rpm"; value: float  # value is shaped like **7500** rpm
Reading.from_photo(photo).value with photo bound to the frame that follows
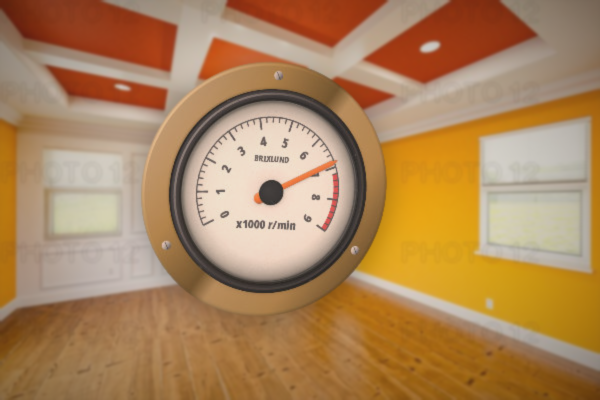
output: **6800** rpm
